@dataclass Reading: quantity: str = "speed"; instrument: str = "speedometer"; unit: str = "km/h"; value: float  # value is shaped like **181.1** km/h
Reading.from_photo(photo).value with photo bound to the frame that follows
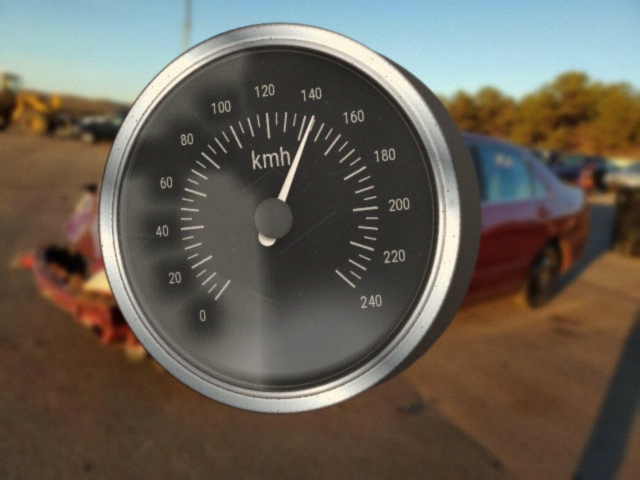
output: **145** km/h
